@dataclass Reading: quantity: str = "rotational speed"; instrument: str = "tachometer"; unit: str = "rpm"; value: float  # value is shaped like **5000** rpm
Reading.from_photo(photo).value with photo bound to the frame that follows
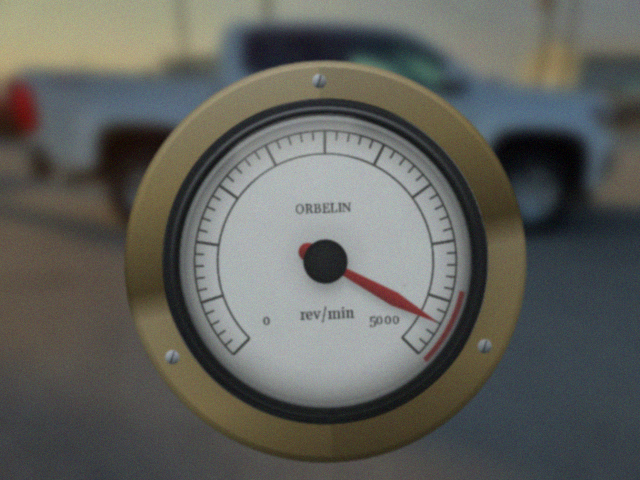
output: **4700** rpm
